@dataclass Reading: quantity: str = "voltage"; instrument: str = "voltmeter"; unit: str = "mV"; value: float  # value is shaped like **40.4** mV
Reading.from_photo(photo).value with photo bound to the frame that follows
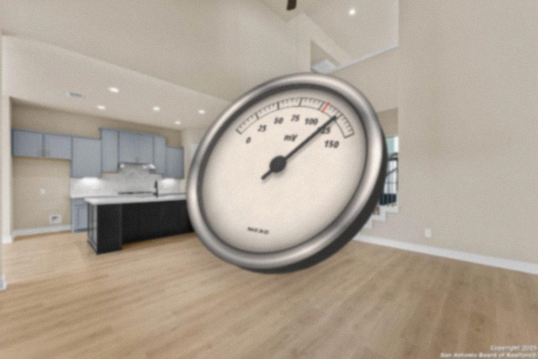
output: **125** mV
